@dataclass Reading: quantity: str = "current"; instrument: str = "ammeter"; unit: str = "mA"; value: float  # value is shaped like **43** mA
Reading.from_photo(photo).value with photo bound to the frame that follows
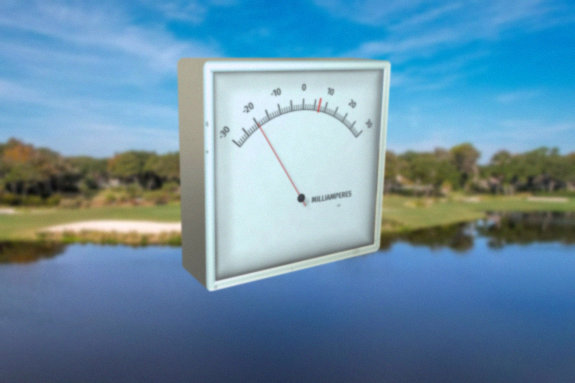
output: **-20** mA
